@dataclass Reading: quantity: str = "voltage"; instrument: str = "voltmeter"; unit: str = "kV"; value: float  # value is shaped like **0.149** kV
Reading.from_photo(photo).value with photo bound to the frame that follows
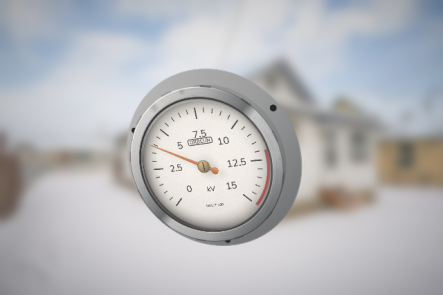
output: **4** kV
